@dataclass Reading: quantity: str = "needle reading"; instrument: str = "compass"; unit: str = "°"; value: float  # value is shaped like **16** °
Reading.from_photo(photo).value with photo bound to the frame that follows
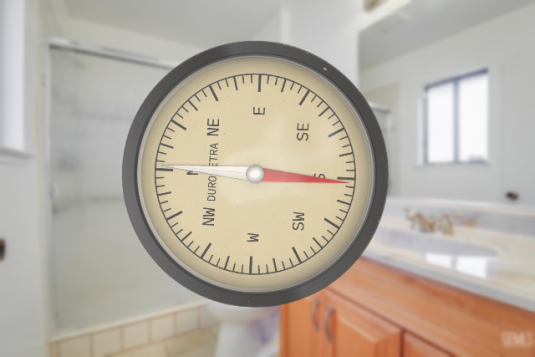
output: **182.5** °
